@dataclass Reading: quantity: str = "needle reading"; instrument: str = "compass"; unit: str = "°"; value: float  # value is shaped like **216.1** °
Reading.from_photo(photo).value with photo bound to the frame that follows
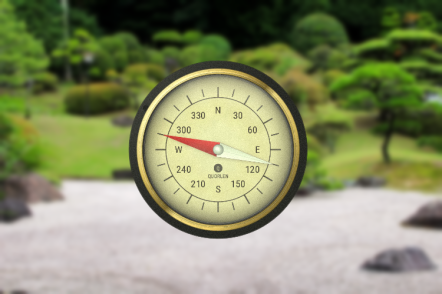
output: **285** °
